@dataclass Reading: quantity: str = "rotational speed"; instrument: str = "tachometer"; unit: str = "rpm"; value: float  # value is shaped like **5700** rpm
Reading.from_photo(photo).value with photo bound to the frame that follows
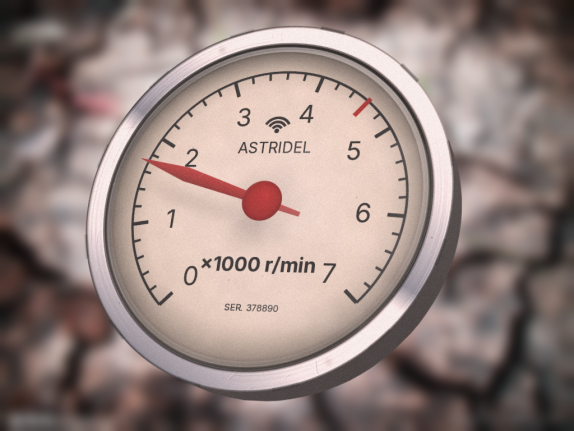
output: **1700** rpm
